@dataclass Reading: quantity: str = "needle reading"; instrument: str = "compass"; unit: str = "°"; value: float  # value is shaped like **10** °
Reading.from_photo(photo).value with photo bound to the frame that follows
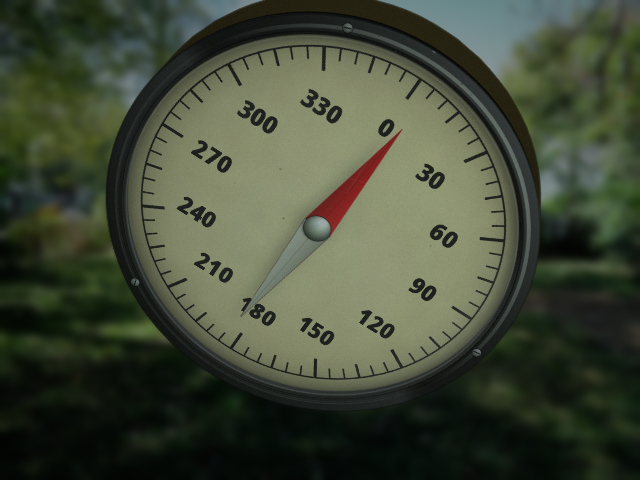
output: **5** °
